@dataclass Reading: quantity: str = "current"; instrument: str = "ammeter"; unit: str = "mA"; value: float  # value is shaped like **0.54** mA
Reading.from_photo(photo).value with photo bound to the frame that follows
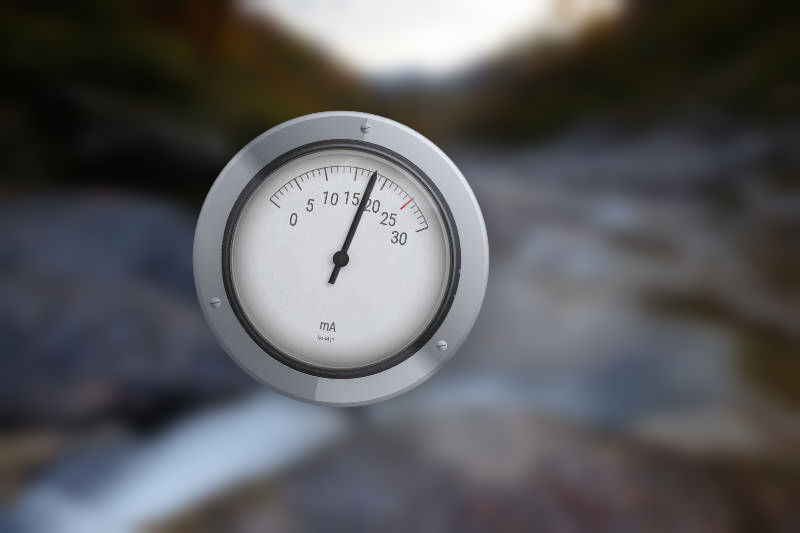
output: **18** mA
